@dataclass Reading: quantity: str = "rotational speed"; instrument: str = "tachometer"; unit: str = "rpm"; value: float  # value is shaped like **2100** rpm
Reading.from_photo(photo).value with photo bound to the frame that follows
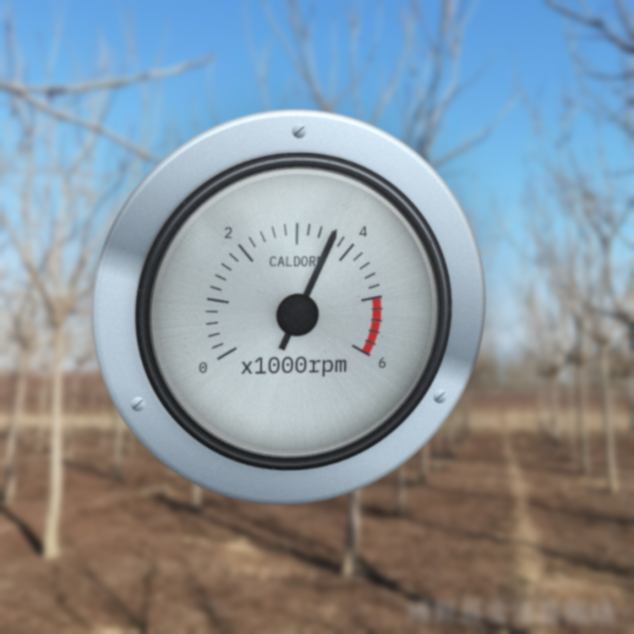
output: **3600** rpm
